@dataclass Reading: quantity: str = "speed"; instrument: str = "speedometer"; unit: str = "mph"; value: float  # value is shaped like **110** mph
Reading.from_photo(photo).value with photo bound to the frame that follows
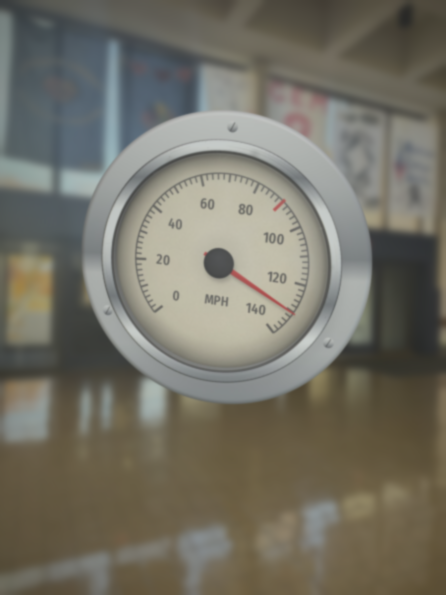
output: **130** mph
